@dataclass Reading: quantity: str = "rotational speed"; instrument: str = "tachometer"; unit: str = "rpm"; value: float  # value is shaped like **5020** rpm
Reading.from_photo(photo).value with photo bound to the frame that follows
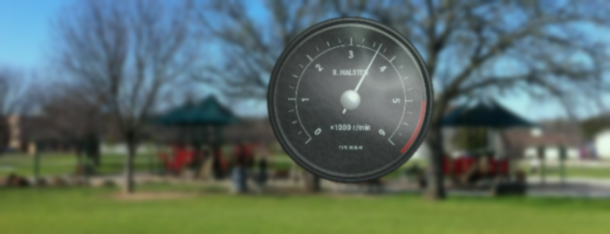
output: **3625** rpm
